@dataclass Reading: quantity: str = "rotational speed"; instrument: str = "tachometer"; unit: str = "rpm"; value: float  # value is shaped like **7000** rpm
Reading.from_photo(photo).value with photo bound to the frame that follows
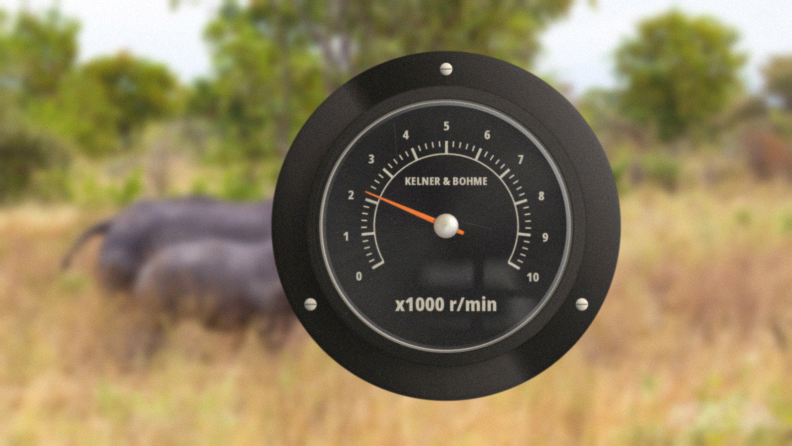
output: **2200** rpm
